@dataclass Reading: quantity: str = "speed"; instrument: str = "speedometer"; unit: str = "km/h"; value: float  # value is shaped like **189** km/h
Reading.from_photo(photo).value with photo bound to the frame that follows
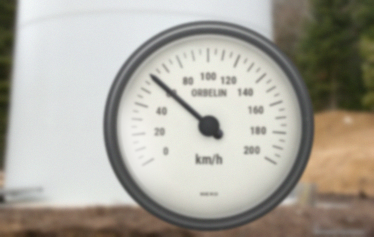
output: **60** km/h
